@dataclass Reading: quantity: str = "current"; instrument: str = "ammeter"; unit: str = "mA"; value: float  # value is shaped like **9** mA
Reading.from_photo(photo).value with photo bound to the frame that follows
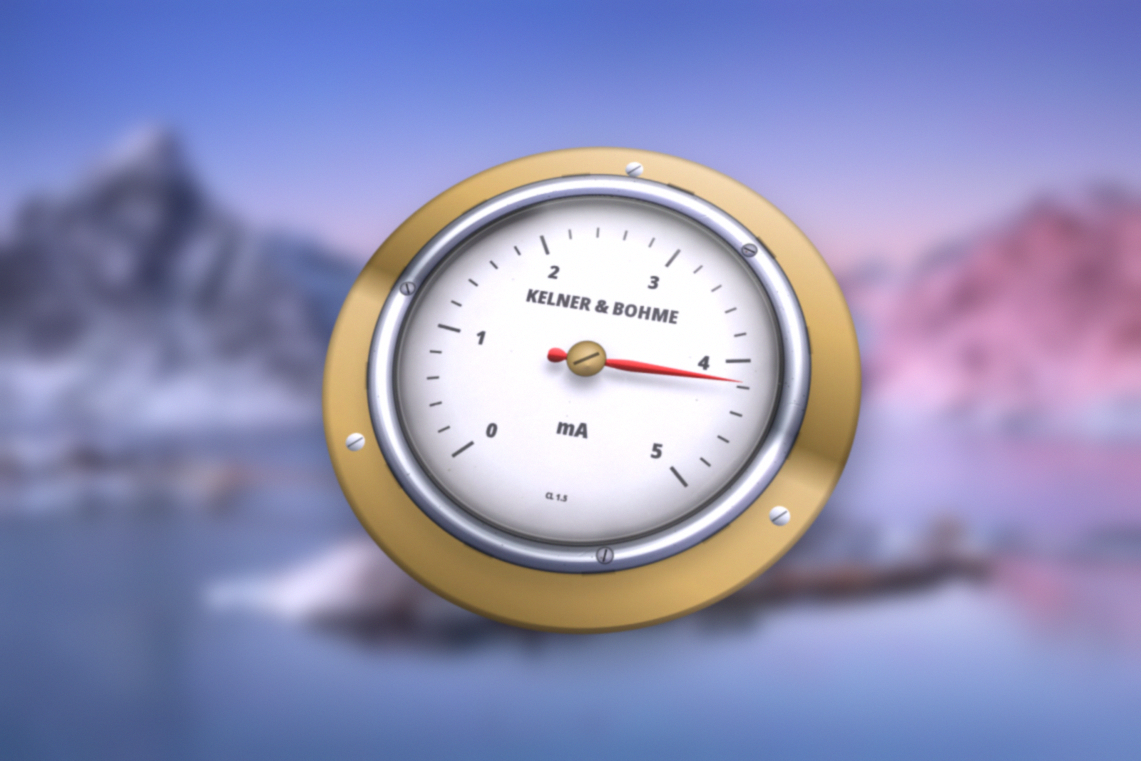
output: **4.2** mA
